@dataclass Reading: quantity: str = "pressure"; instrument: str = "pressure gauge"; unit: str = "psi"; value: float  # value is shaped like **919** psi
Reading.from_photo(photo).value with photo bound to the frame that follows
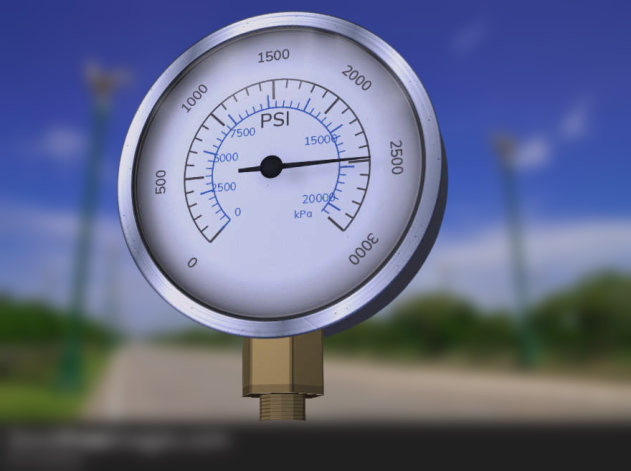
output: **2500** psi
